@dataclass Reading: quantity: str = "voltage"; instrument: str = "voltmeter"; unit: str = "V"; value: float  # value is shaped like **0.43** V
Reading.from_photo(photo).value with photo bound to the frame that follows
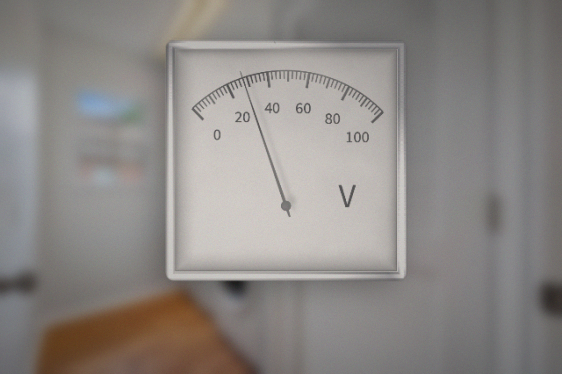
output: **28** V
